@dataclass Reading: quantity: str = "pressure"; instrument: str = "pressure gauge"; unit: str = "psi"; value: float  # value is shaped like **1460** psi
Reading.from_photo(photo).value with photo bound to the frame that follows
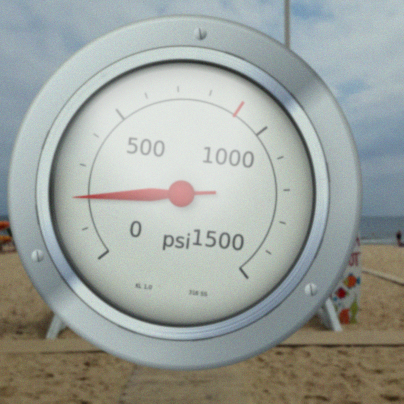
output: **200** psi
